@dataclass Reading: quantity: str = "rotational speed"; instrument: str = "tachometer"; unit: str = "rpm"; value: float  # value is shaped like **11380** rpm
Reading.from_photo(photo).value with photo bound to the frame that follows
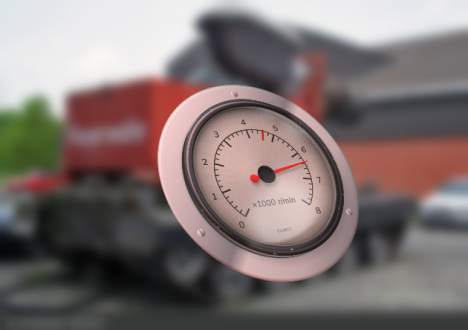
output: **6400** rpm
